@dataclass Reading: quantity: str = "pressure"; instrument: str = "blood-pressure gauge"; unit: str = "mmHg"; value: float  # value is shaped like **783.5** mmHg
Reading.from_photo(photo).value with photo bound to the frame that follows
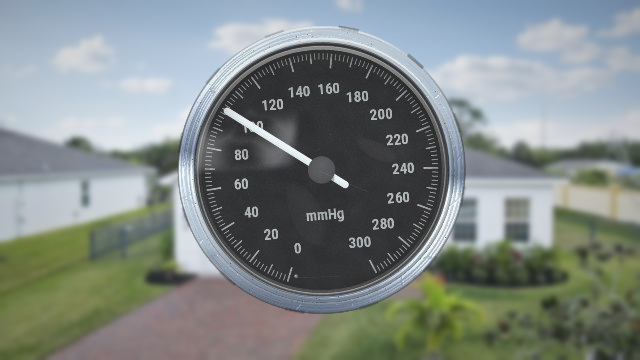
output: **100** mmHg
